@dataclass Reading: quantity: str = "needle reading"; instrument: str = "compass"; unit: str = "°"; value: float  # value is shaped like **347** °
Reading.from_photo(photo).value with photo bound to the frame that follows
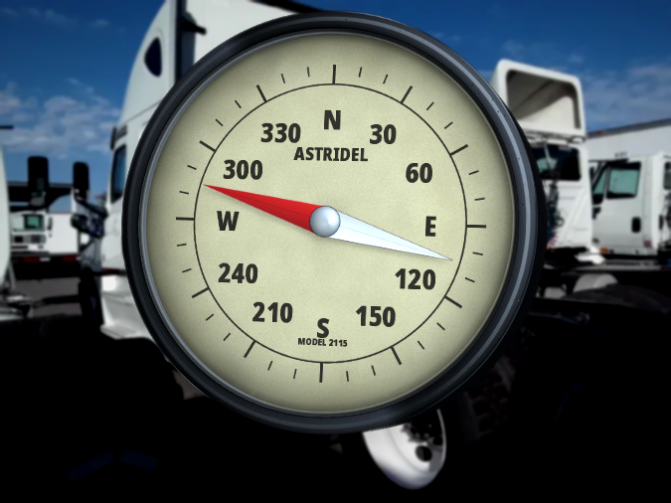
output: **285** °
